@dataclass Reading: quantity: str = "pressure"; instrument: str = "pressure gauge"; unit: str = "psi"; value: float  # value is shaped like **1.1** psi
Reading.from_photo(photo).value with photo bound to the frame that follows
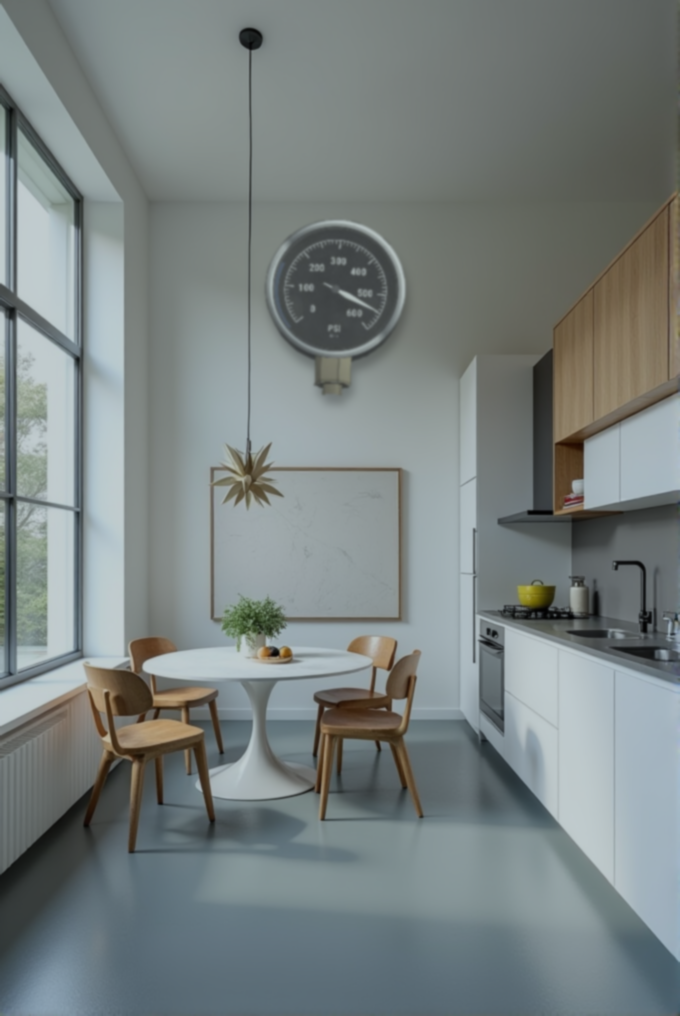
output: **550** psi
